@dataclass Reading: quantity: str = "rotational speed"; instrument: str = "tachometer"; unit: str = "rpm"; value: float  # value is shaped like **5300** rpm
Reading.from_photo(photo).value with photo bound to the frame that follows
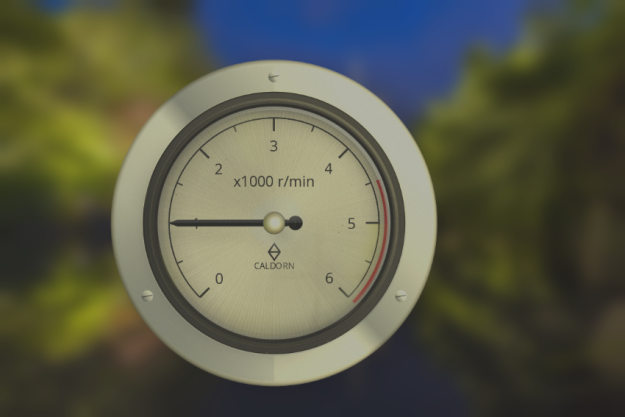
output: **1000** rpm
